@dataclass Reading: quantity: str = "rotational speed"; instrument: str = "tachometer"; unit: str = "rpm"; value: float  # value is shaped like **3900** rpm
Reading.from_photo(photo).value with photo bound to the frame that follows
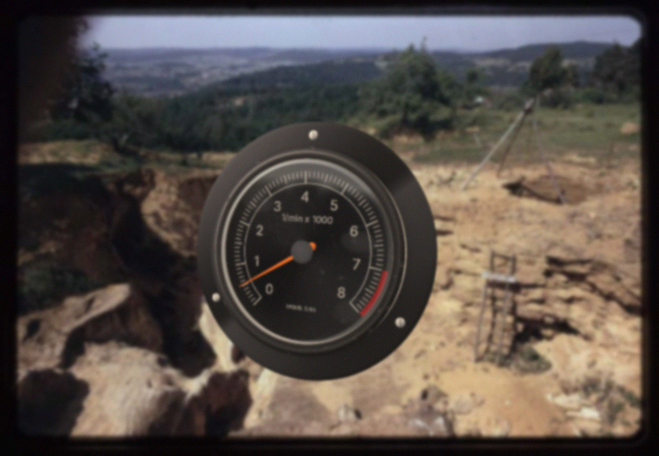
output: **500** rpm
